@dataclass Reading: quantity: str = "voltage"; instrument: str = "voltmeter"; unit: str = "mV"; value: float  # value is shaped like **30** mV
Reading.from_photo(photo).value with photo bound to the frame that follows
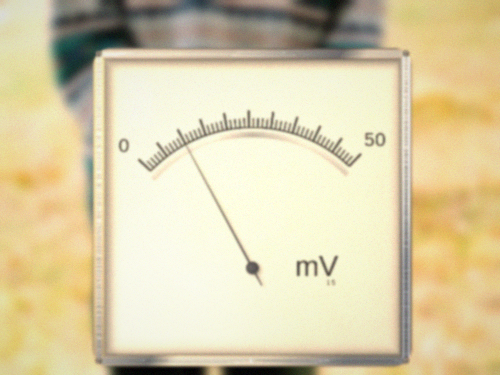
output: **10** mV
